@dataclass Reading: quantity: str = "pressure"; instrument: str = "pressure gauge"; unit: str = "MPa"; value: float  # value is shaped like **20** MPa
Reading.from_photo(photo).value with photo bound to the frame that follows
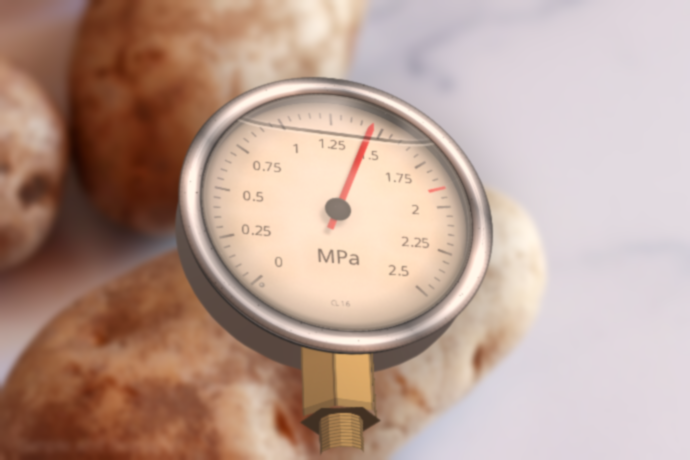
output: **1.45** MPa
